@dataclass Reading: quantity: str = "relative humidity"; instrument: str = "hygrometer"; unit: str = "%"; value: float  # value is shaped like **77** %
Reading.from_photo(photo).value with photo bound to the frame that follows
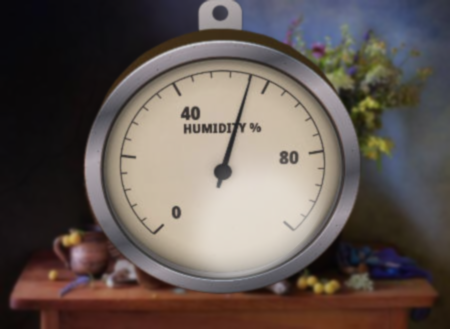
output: **56** %
